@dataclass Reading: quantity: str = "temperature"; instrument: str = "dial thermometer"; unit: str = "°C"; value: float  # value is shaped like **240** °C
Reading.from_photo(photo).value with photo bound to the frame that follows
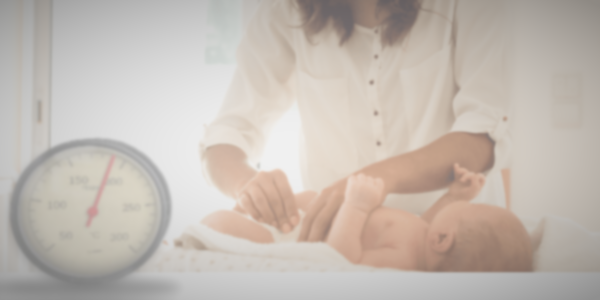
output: **190** °C
